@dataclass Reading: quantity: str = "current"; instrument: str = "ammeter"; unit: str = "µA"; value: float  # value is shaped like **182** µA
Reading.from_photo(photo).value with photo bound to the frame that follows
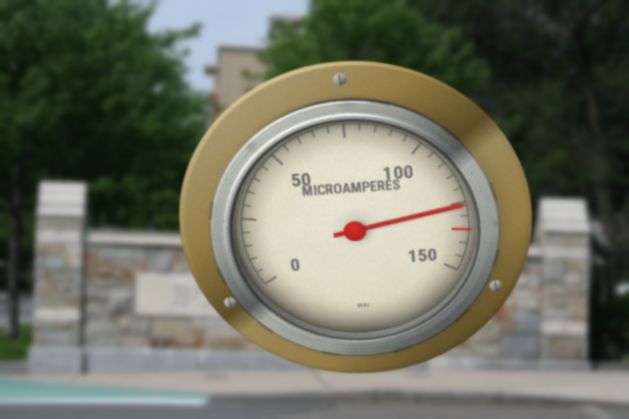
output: **125** µA
